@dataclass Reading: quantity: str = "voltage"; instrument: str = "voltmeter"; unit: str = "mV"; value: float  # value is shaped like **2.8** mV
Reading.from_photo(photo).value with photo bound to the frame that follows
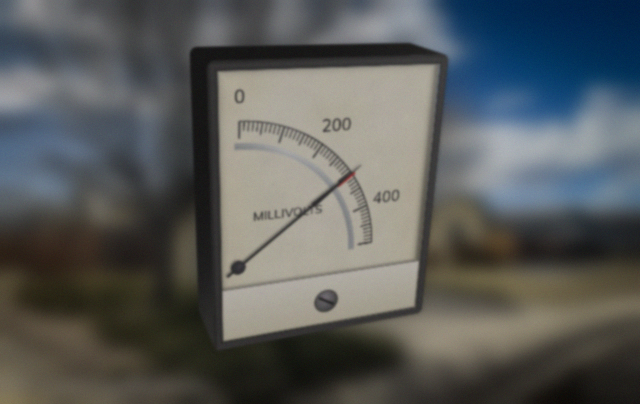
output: **300** mV
